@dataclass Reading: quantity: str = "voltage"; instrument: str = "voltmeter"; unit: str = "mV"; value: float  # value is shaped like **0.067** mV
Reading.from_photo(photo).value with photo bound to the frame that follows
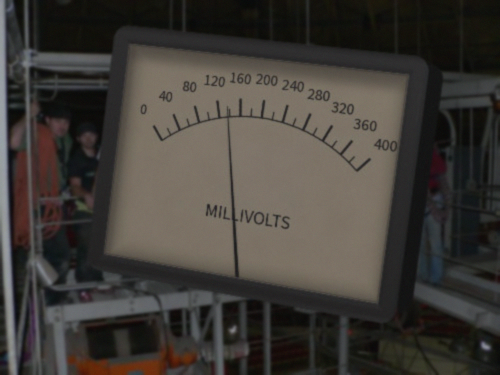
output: **140** mV
